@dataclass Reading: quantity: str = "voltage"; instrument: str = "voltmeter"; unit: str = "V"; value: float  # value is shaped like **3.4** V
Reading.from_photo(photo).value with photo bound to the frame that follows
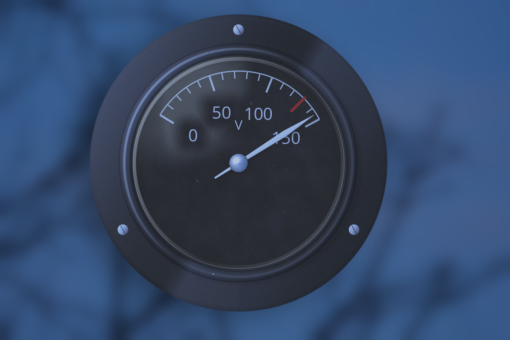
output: **145** V
